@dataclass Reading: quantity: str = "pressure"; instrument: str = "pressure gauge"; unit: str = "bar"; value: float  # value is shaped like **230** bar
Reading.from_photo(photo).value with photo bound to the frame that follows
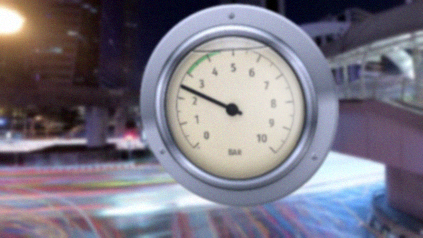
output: **2.5** bar
